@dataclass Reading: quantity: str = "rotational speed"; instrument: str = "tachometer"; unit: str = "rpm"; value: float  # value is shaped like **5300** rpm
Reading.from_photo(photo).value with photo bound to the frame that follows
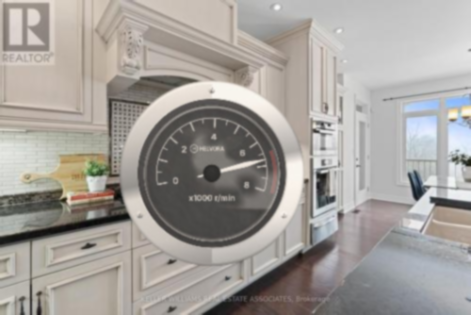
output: **6750** rpm
